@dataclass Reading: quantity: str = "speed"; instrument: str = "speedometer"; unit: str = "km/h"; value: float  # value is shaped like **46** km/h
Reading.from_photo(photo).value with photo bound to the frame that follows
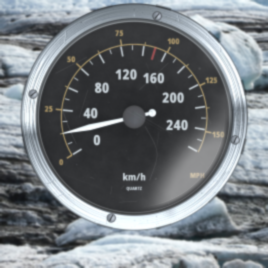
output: **20** km/h
